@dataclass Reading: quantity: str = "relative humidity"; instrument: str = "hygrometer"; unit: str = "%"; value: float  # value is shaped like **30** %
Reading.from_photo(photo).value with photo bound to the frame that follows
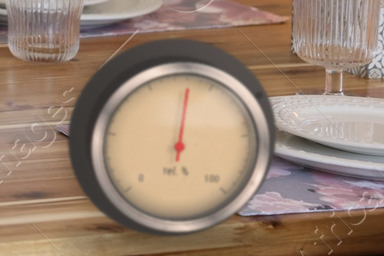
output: **52** %
